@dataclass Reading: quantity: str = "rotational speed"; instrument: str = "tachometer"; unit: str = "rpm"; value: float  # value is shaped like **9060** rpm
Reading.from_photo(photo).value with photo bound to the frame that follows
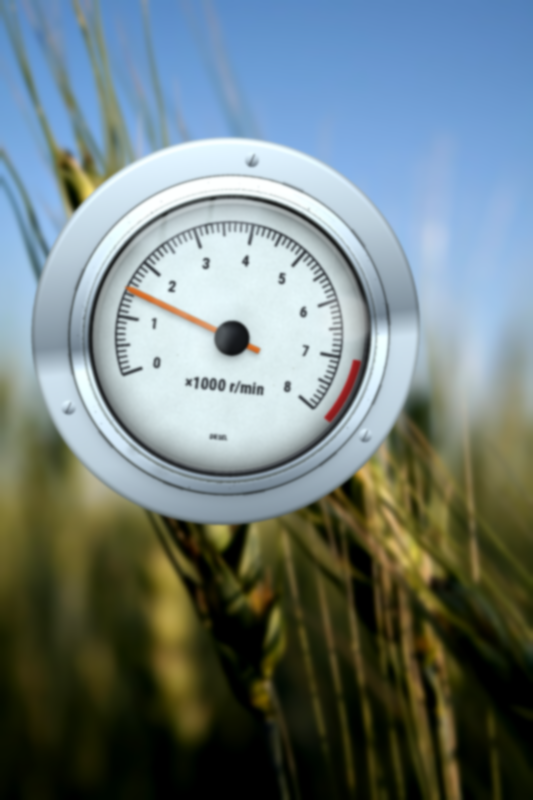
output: **1500** rpm
